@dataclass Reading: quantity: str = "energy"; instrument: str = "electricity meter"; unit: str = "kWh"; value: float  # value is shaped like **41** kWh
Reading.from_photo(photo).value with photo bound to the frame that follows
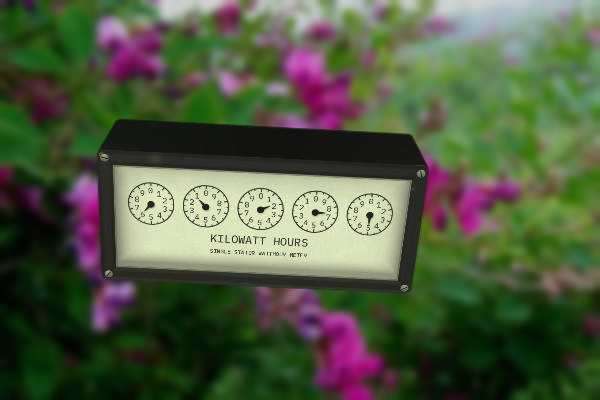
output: **61175** kWh
